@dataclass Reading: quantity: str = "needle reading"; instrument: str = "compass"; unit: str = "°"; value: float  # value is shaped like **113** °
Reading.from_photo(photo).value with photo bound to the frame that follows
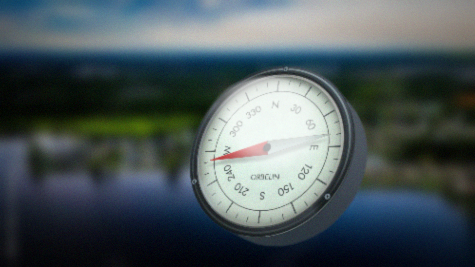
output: **260** °
